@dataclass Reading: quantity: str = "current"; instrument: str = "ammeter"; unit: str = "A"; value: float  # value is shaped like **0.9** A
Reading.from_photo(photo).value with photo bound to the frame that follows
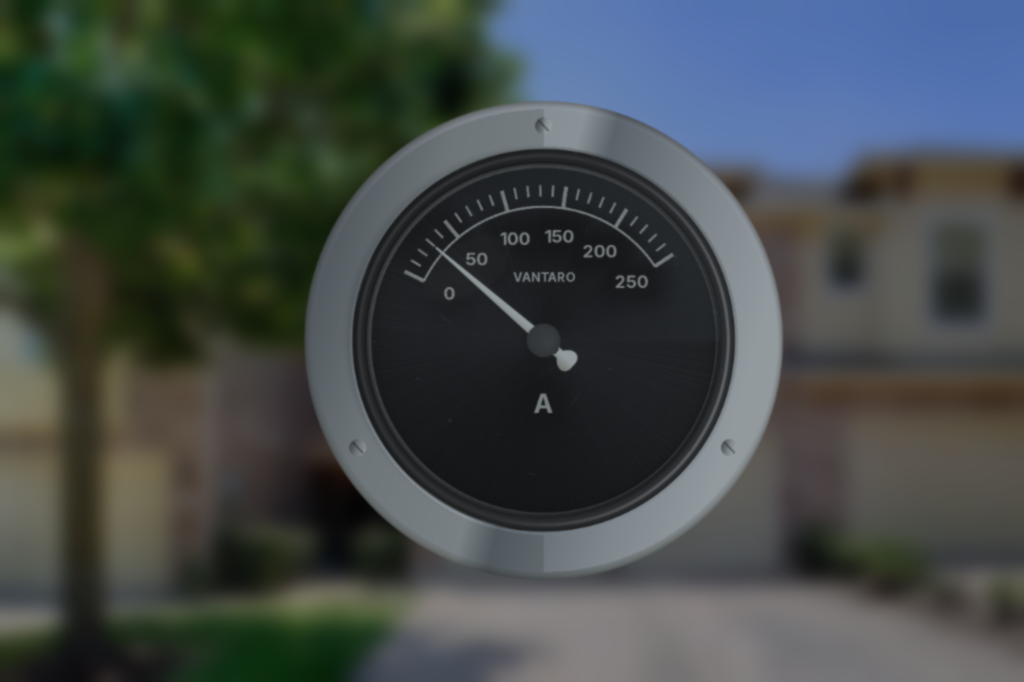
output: **30** A
